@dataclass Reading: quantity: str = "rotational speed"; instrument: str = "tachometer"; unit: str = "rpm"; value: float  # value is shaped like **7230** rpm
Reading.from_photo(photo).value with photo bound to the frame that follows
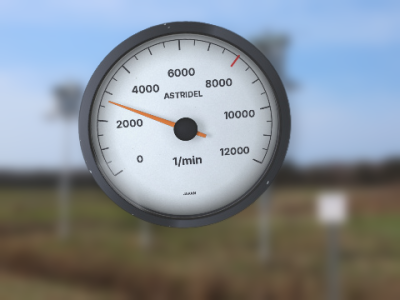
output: **2750** rpm
